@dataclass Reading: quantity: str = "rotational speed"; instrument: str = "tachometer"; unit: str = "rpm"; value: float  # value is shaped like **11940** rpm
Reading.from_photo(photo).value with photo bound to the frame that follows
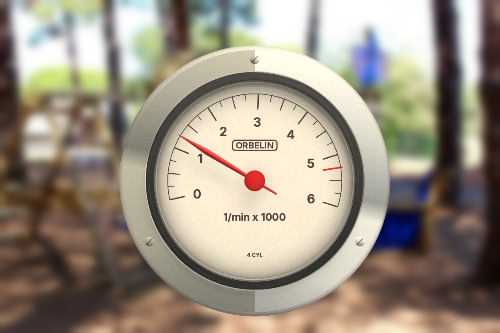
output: **1250** rpm
